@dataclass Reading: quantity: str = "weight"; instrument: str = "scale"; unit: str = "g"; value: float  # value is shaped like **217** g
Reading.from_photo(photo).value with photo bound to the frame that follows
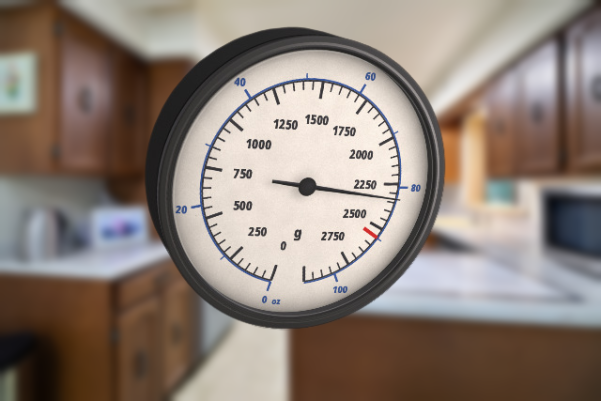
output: **2325** g
